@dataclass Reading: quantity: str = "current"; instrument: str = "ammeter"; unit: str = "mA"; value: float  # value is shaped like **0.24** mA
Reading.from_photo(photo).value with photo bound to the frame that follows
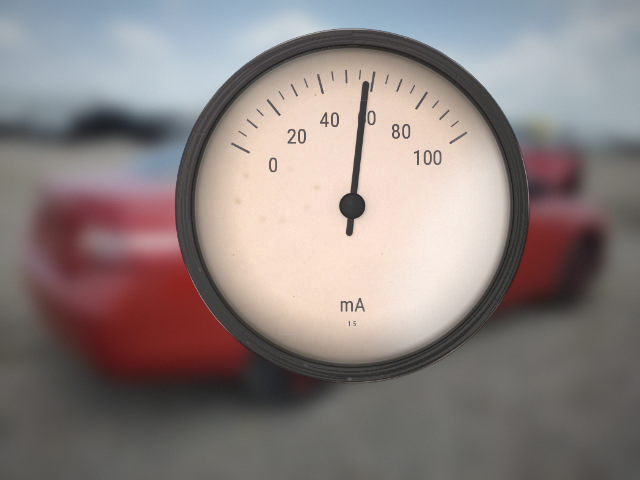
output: **57.5** mA
